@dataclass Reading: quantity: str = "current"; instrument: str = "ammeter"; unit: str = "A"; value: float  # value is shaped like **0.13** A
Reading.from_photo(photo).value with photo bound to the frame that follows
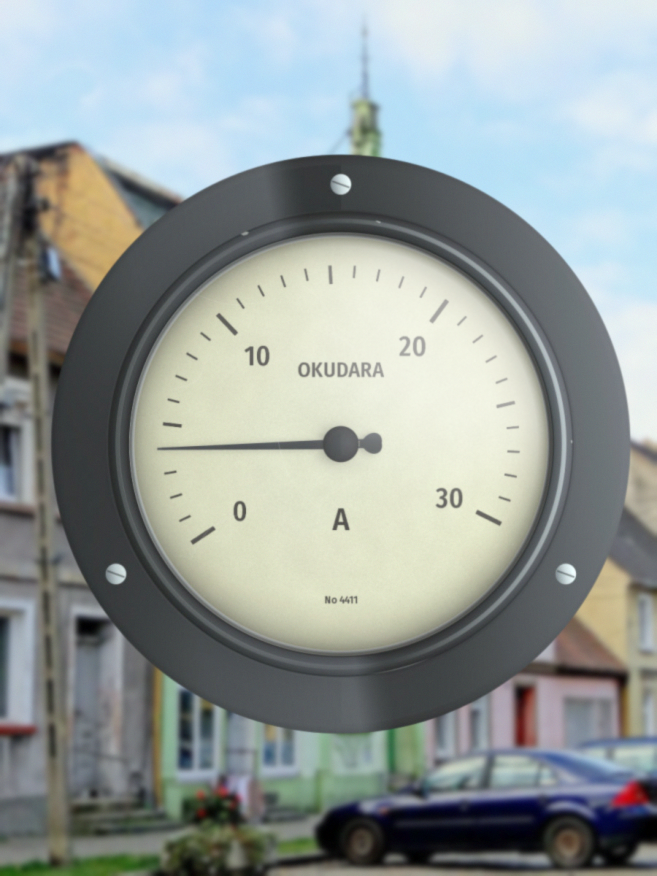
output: **4** A
